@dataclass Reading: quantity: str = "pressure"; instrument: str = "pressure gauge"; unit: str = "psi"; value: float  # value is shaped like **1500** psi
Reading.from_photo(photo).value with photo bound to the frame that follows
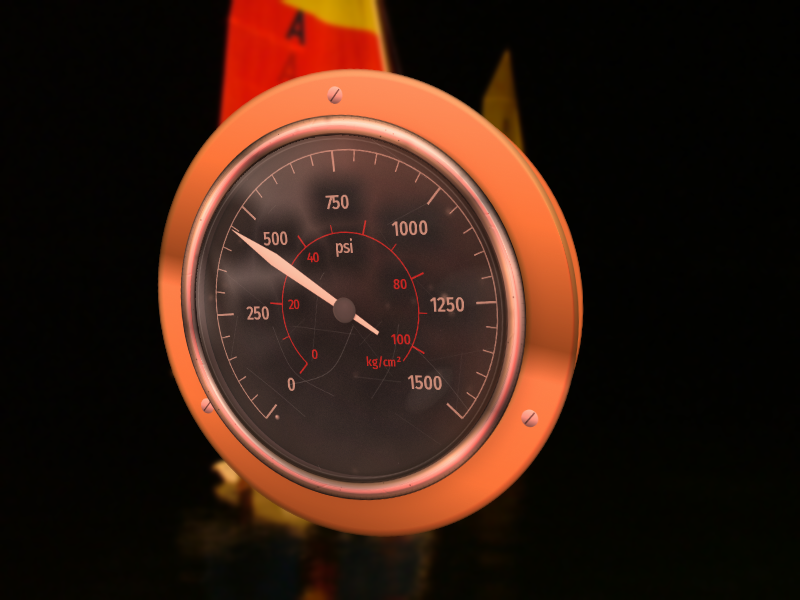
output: **450** psi
